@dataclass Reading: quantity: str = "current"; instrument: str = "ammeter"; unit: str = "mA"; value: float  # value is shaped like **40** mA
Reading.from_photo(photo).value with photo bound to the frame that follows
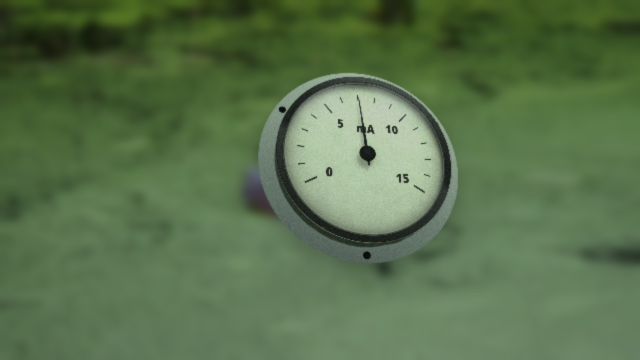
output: **7** mA
